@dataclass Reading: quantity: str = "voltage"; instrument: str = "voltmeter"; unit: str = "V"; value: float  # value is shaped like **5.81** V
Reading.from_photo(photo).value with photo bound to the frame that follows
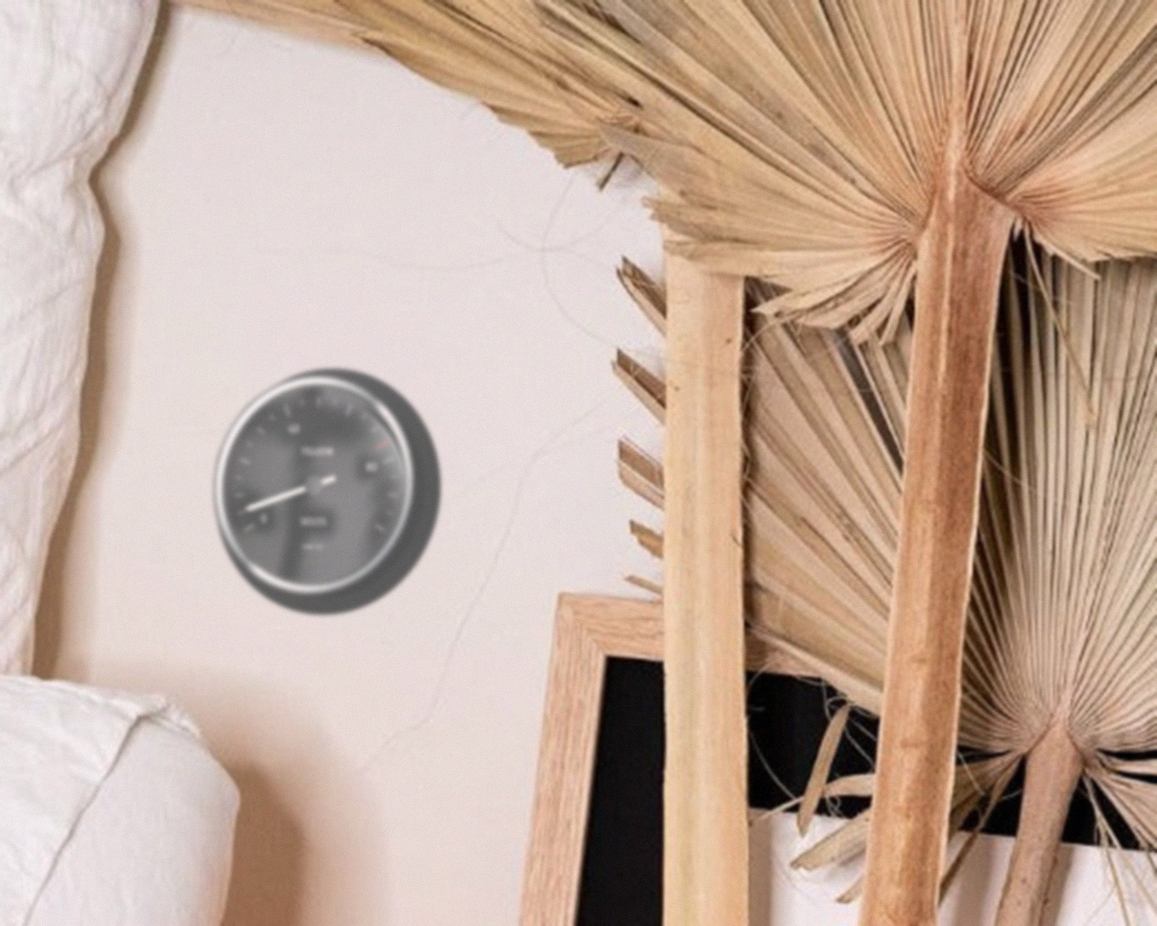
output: **5** V
